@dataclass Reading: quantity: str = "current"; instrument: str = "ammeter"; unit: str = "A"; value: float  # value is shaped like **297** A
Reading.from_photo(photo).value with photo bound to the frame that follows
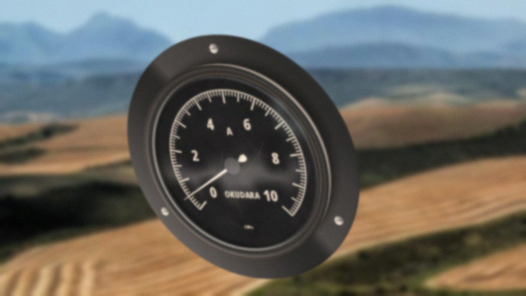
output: **0.5** A
